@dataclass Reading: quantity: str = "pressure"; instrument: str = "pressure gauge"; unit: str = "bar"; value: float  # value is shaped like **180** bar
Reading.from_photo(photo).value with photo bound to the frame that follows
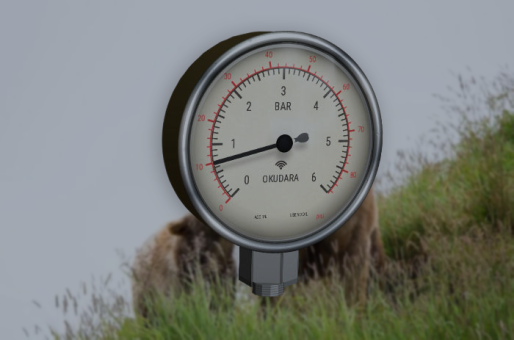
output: **0.7** bar
